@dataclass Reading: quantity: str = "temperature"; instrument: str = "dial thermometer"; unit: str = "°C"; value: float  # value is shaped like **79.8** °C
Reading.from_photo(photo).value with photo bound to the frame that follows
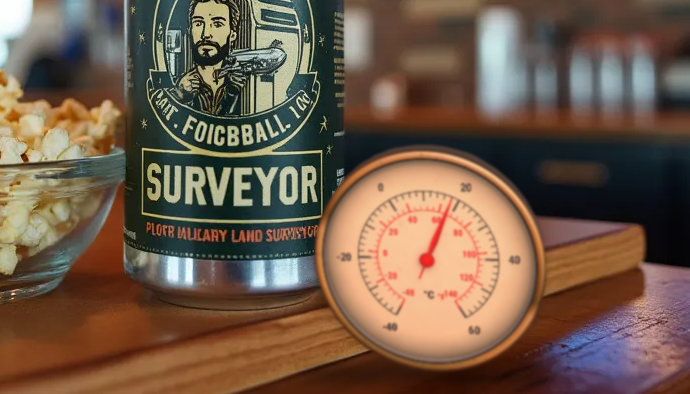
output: **18** °C
